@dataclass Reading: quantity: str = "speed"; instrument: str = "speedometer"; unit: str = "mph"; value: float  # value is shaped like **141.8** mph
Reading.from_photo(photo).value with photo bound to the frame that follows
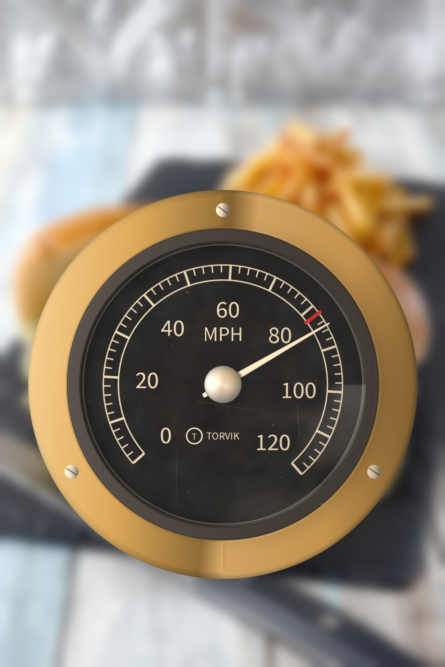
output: **85** mph
